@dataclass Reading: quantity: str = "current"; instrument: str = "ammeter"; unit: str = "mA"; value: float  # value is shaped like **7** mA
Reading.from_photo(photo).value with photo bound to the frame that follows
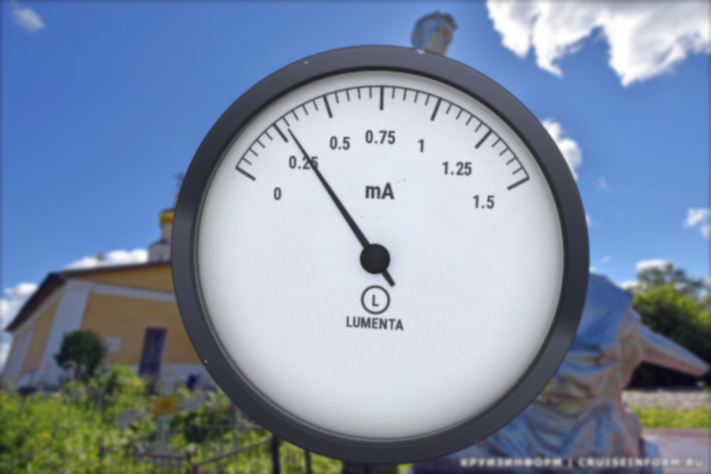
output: **0.3** mA
